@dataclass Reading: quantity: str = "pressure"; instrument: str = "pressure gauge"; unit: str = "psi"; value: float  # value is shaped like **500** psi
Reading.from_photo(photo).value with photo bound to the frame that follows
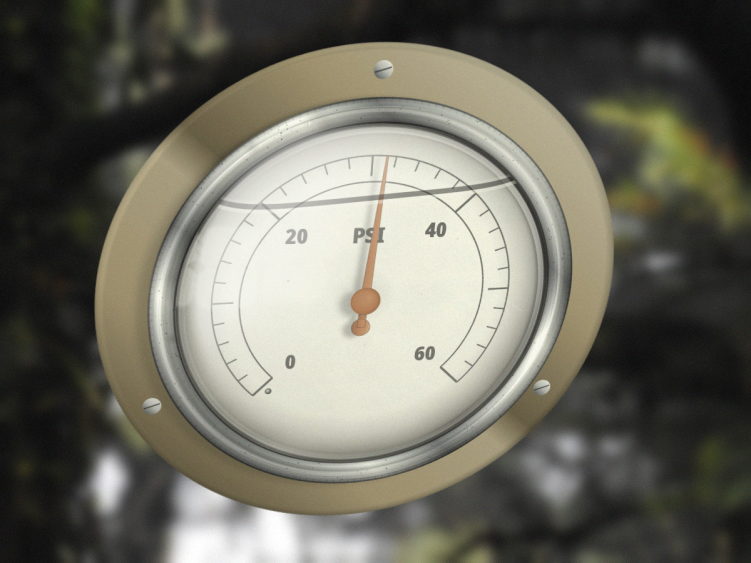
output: **31** psi
